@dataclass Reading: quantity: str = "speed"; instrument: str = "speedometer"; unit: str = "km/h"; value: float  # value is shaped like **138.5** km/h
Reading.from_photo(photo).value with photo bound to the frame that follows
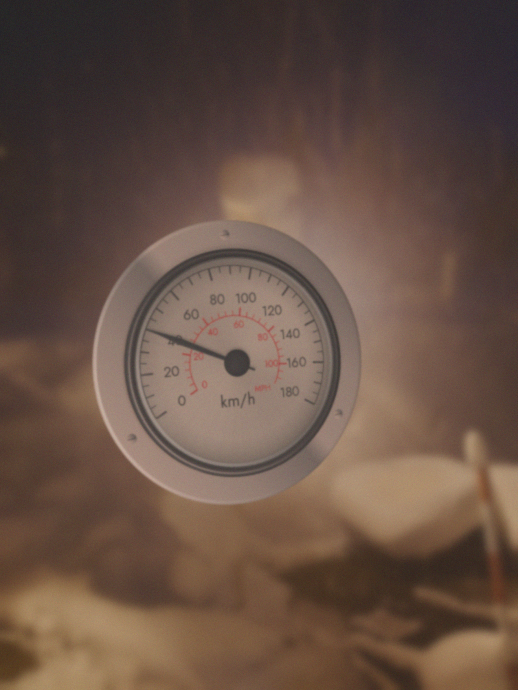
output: **40** km/h
